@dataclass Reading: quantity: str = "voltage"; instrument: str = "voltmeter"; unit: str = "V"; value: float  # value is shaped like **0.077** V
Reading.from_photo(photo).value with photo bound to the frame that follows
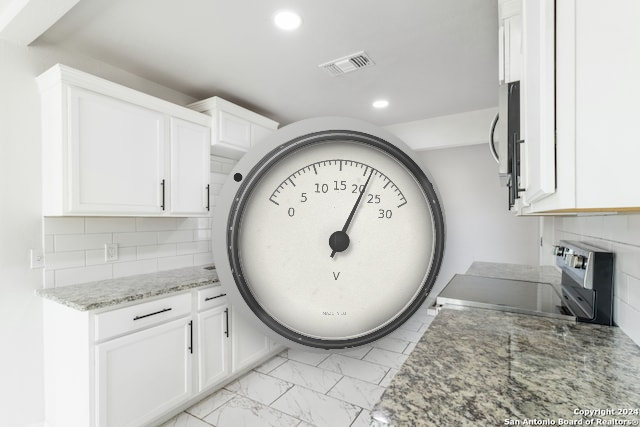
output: **21** V
